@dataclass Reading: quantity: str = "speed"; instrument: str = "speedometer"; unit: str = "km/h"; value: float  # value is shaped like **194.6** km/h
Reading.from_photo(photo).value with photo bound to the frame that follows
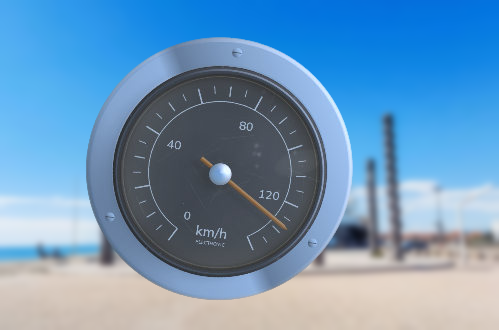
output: **127.5** km/h
